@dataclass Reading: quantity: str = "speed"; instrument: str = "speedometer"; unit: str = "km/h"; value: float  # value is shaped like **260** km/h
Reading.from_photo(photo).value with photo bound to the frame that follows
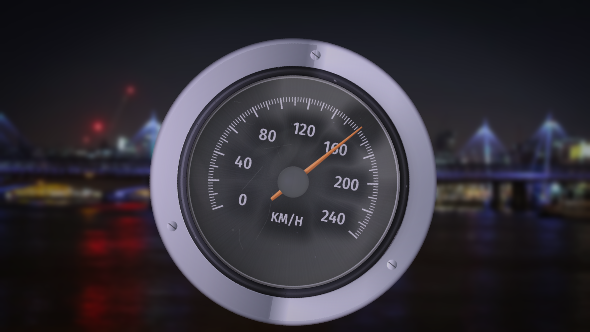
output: **160** km/h
